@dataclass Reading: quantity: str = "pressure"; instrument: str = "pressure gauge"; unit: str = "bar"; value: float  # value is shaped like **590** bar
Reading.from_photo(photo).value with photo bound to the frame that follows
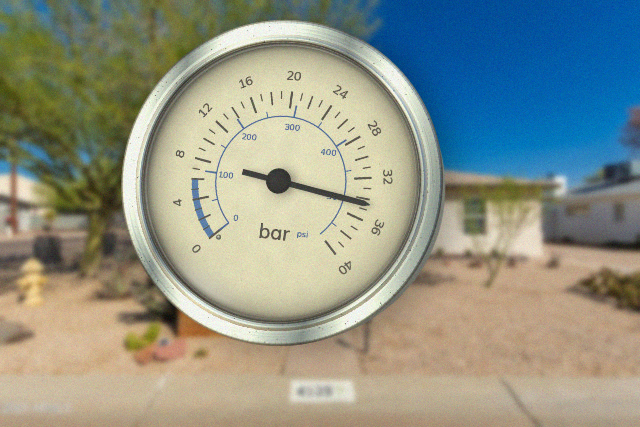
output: **34.5** bar
